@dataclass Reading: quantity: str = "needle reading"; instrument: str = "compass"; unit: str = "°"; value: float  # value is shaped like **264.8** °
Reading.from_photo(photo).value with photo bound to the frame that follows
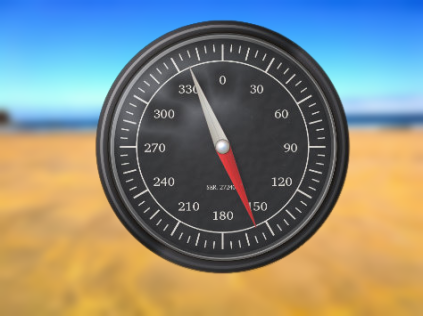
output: **157.5** °
